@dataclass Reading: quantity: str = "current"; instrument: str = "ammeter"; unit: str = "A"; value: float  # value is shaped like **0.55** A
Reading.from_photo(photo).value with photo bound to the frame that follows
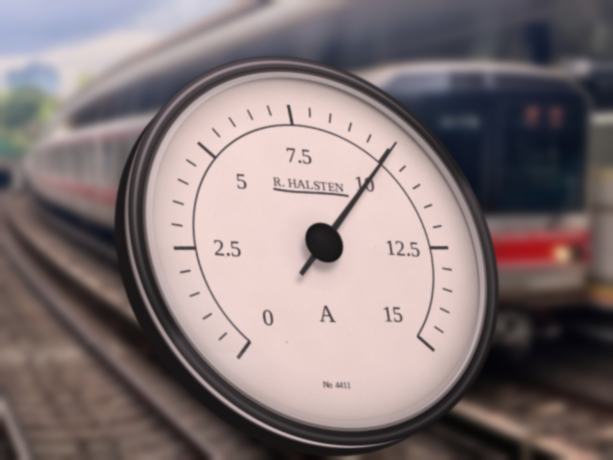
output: **10** A
